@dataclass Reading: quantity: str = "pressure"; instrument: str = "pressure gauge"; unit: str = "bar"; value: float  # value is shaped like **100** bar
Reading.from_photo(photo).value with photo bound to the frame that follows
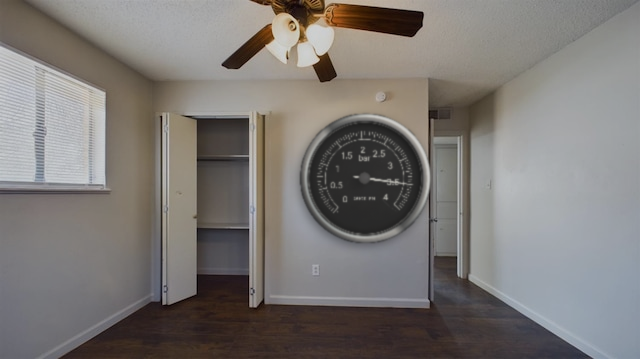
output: **3.5** bar
